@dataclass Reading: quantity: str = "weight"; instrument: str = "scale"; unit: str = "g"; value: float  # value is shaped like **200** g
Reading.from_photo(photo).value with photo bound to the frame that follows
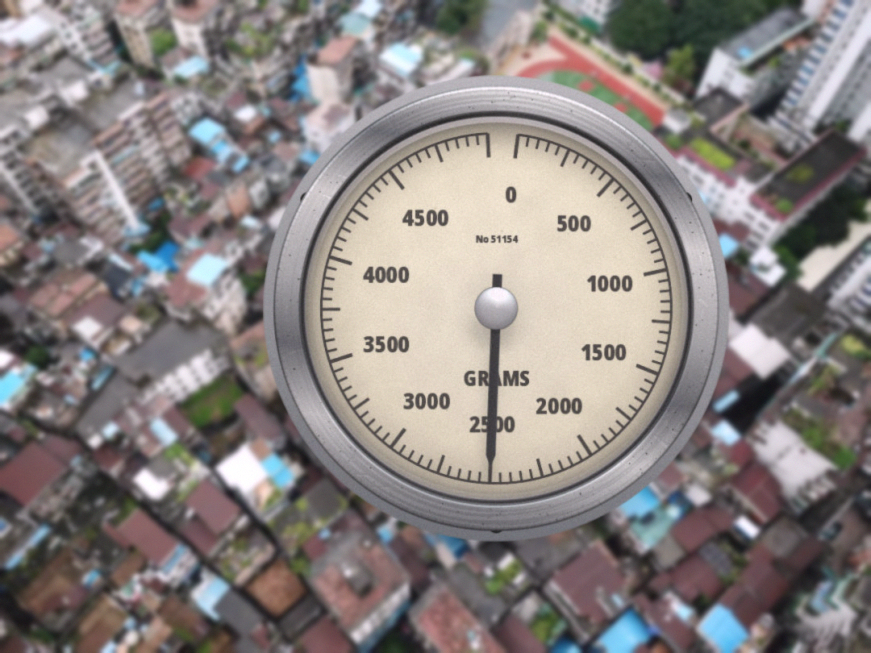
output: **2500** g
